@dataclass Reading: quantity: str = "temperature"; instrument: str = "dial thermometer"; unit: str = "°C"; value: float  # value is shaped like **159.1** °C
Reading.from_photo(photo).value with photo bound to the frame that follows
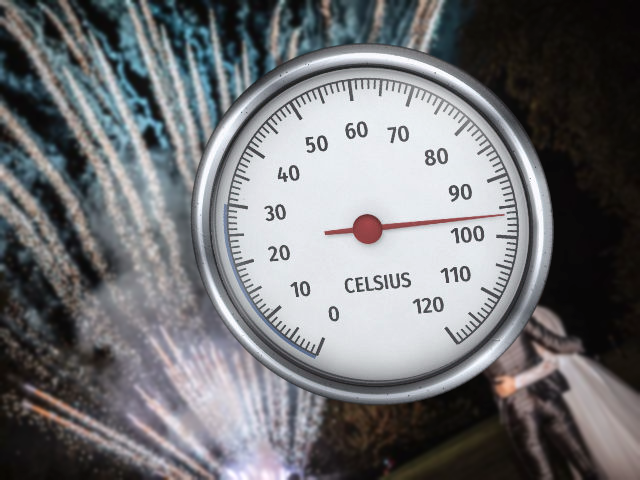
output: **96** °C
